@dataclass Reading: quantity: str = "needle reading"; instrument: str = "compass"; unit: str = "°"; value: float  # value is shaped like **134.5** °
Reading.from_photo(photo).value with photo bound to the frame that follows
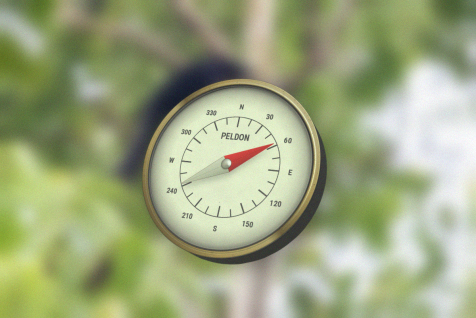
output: **60** °
